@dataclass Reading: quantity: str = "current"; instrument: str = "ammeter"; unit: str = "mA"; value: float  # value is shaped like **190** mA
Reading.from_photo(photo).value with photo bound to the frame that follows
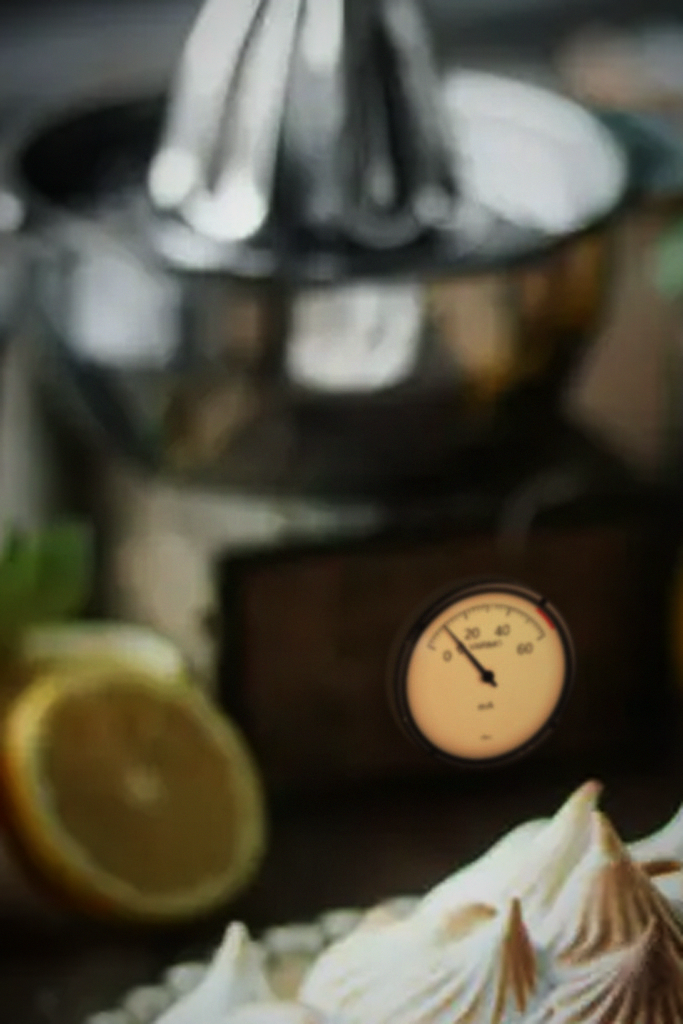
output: **10** mA
